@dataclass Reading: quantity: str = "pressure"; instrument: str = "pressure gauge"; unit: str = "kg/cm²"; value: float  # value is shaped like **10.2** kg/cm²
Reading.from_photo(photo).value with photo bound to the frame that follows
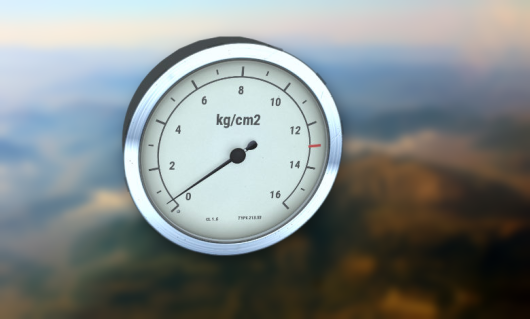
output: **0.5** kg/cm²
